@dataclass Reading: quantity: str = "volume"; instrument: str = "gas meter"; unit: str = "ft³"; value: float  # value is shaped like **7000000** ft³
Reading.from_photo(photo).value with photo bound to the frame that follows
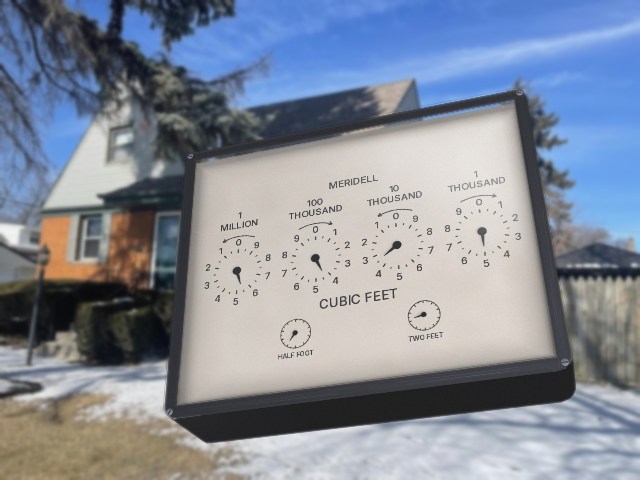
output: **543500** ft³
